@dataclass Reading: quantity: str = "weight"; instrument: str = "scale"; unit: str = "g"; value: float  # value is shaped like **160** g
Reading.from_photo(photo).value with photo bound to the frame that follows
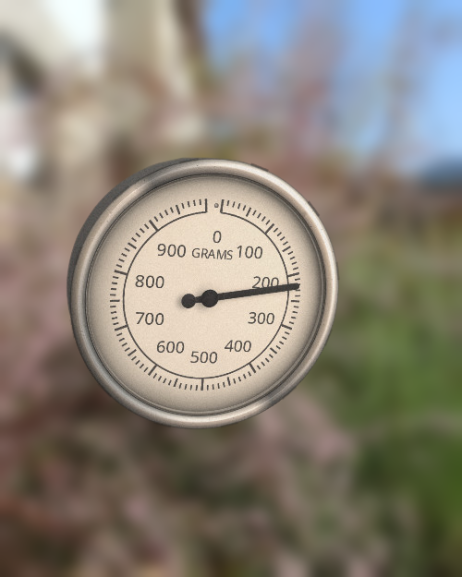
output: **220** g
